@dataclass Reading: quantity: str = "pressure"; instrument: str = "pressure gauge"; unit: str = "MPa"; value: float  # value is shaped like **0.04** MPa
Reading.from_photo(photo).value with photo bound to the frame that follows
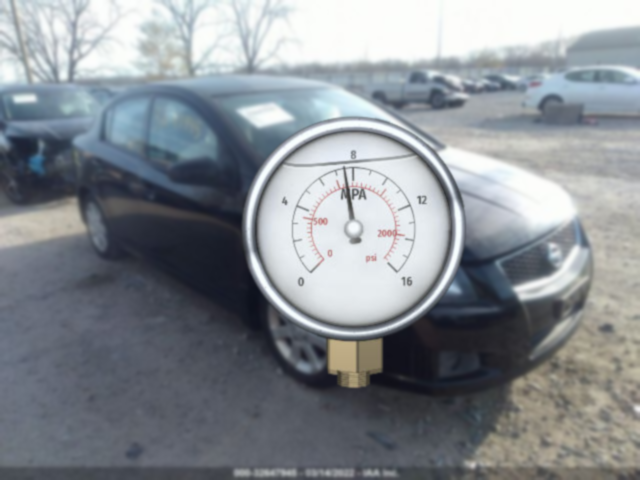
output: **7.5** MPa
